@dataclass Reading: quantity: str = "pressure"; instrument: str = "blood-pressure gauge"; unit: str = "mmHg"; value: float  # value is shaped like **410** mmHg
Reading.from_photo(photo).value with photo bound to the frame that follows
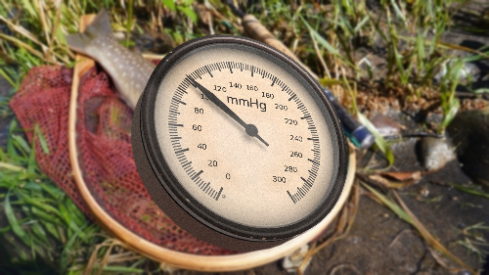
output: **100** mmHg
